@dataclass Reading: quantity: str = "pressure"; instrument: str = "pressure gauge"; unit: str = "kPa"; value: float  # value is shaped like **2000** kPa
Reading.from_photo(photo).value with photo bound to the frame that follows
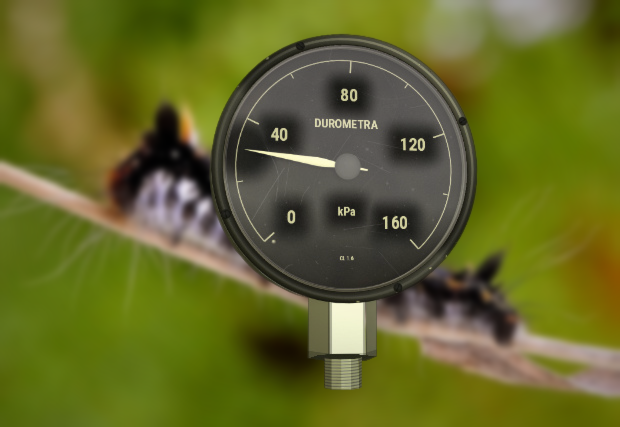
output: **30** kPa
